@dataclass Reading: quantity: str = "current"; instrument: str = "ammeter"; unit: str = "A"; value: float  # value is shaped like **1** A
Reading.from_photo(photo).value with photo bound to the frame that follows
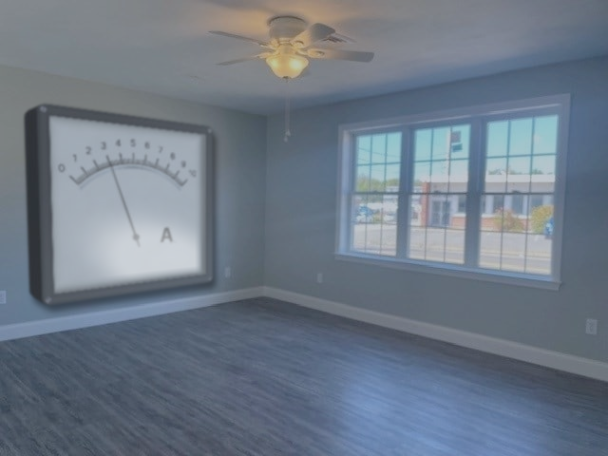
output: **3** A
